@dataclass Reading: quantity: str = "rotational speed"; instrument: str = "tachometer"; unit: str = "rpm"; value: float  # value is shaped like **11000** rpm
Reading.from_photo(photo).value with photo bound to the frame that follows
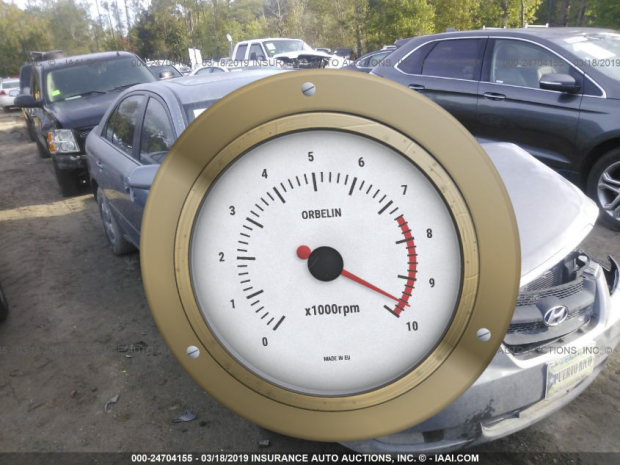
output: **9600** rpm
